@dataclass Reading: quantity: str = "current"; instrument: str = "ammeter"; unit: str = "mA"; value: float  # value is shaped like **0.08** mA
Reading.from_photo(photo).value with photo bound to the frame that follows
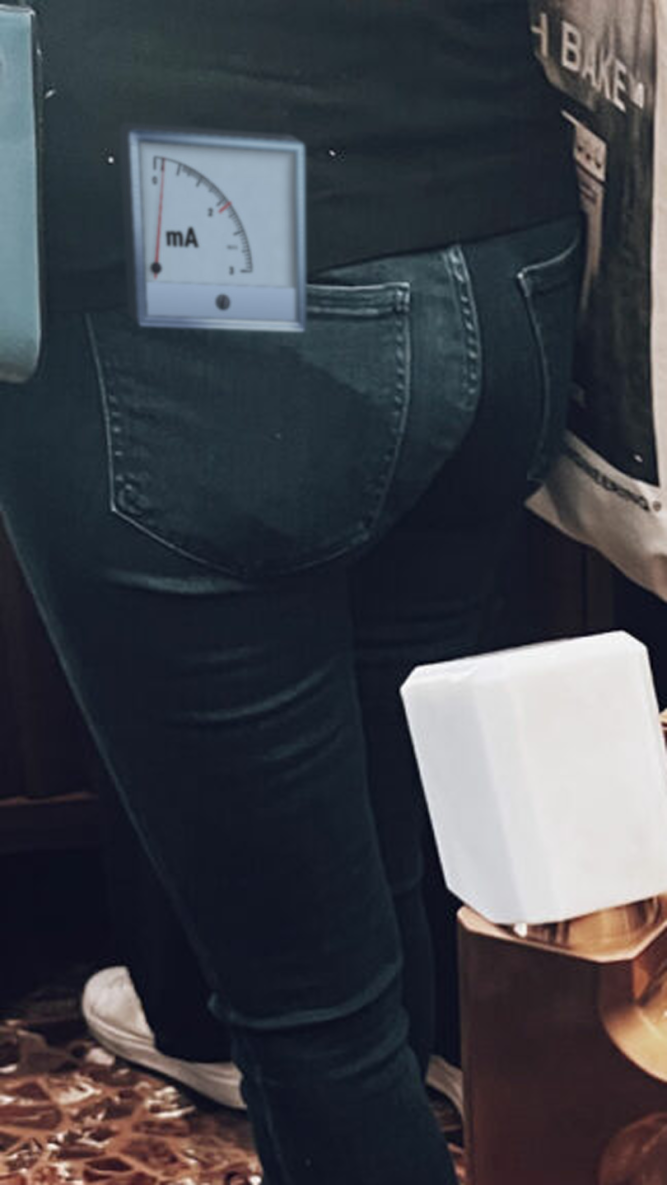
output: **0.5** mA
